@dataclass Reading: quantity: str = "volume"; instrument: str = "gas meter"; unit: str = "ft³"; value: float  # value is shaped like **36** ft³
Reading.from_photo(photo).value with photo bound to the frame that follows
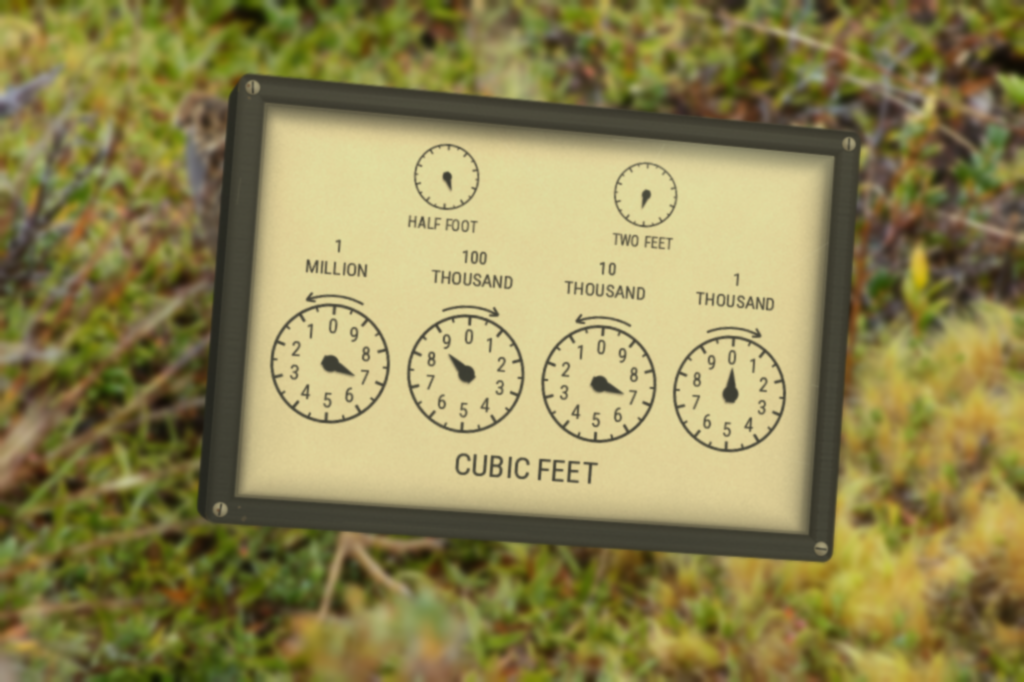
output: **687000** ft³
